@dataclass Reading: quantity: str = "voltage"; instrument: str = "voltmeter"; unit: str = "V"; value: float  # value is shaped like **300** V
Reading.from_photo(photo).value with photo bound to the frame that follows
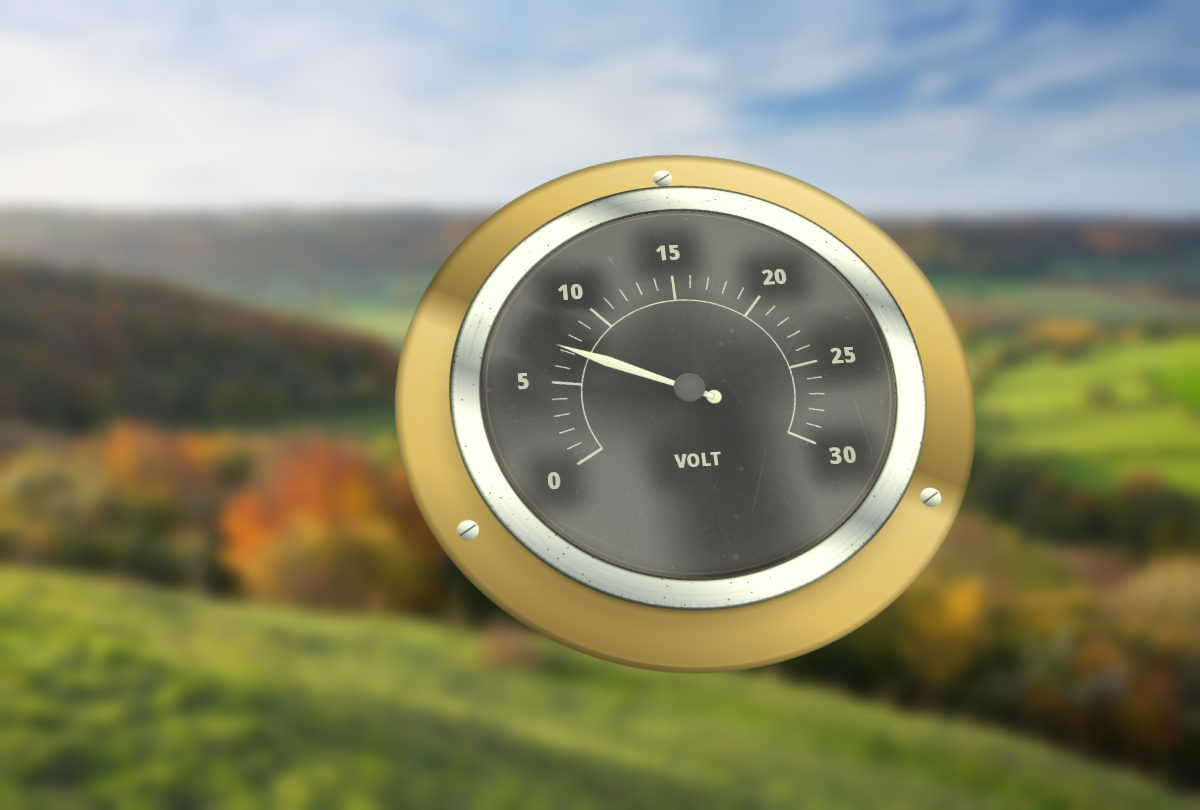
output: **7** V
